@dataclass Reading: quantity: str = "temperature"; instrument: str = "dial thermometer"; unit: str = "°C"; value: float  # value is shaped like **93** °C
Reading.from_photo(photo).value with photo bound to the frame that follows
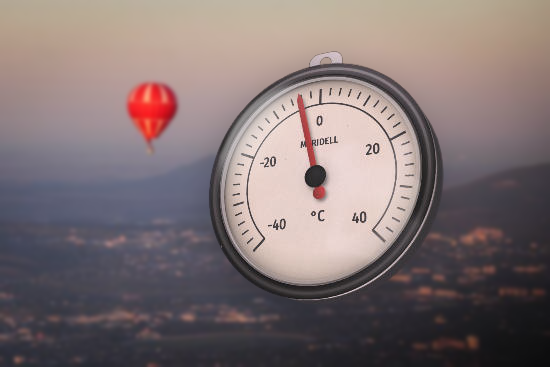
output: **-4** °C
